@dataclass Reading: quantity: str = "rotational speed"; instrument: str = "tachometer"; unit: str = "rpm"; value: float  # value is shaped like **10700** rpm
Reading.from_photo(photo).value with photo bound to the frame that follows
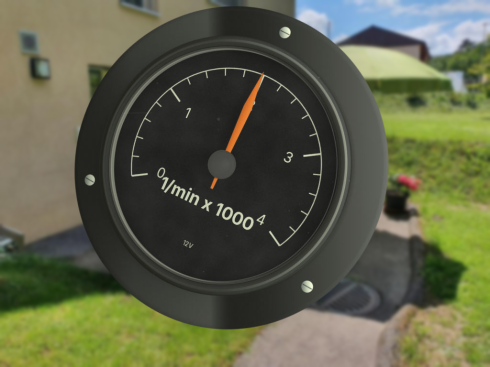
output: **2000** rpm
